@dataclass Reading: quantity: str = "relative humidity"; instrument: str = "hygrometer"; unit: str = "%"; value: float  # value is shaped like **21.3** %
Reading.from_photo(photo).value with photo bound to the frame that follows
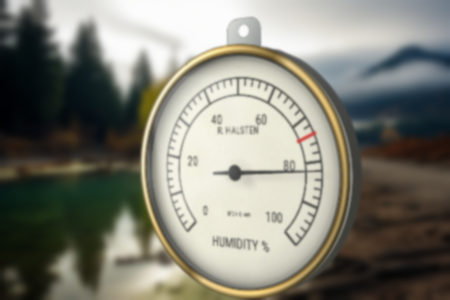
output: **82** %
